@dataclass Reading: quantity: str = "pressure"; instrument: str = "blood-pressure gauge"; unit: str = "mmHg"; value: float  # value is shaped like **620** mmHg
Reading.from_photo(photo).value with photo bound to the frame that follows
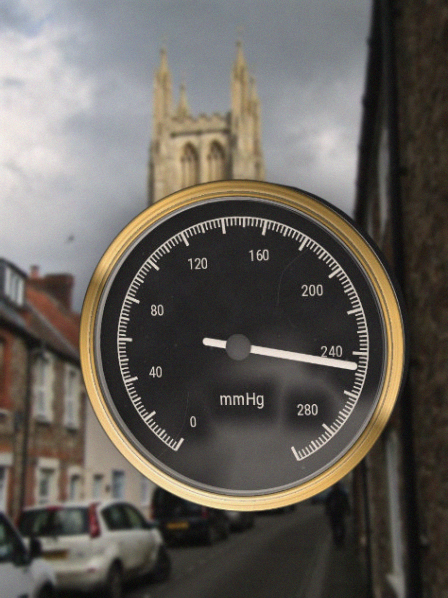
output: **246** mmHg
